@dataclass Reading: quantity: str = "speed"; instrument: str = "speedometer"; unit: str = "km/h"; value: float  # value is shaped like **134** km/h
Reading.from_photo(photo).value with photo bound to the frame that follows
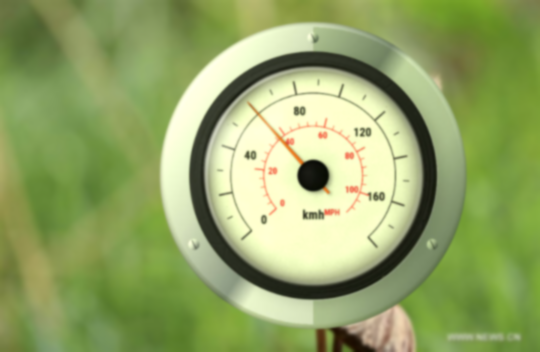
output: **60** km/h
